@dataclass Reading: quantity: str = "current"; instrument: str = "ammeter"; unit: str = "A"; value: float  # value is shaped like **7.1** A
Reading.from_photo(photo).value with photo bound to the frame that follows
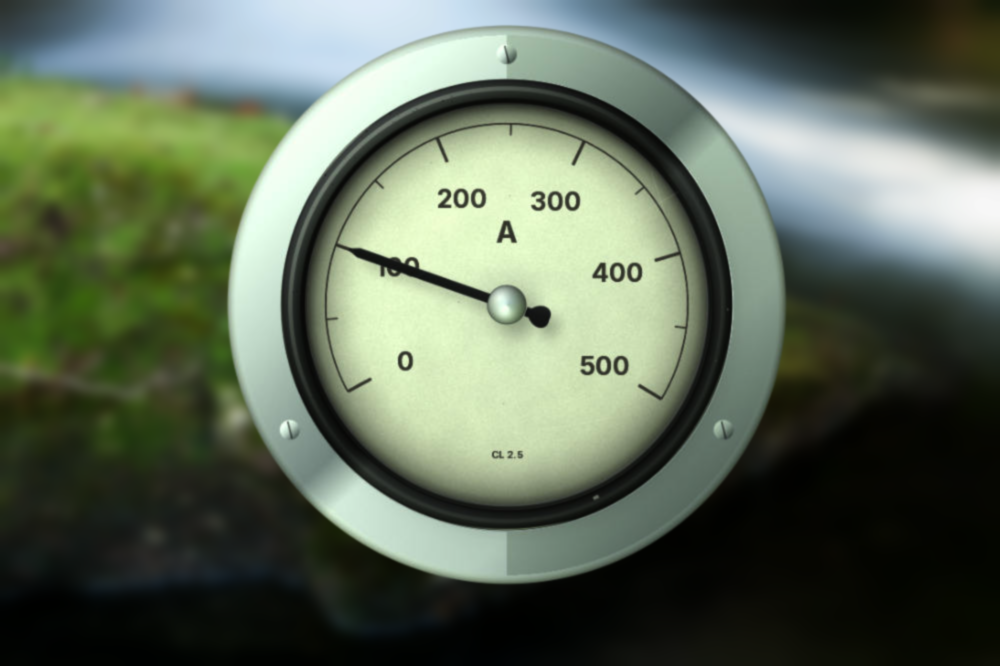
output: **100** A
